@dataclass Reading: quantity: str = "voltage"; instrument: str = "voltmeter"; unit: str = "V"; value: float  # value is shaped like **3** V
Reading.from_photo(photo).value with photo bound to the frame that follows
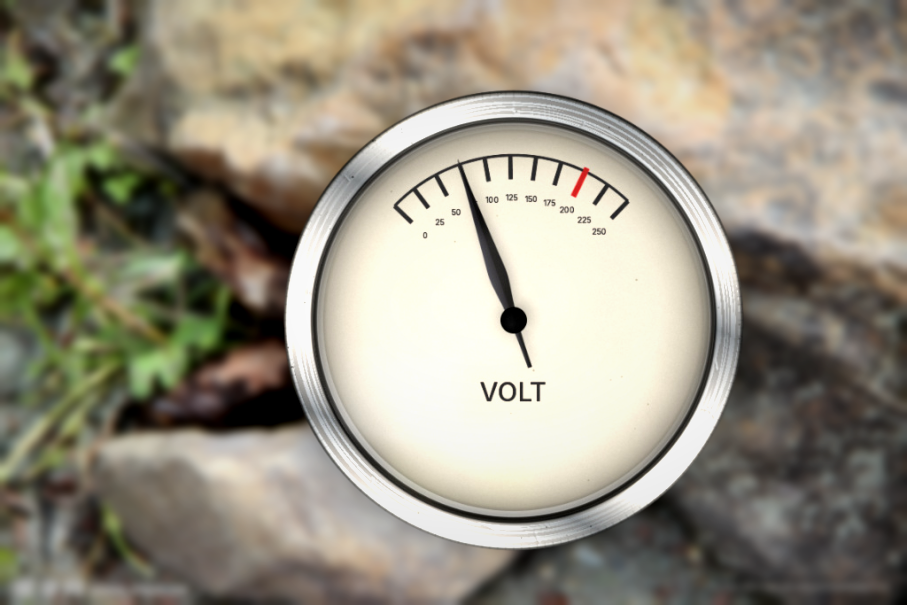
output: **75** V
